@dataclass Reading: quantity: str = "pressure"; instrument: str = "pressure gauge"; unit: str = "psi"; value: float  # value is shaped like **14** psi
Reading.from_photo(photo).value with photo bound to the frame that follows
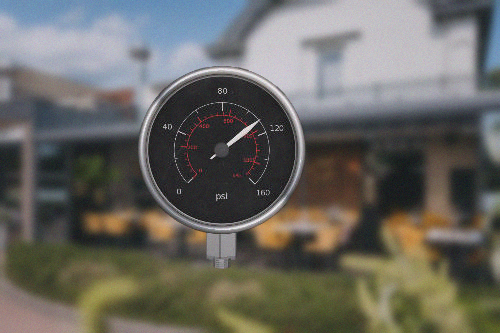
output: **110** psi
